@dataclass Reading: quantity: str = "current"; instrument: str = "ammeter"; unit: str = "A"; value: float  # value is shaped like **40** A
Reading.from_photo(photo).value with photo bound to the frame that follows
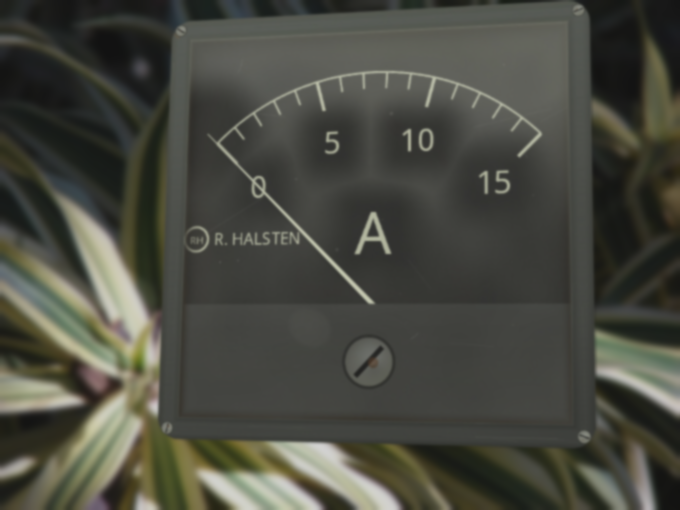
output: **0** A
